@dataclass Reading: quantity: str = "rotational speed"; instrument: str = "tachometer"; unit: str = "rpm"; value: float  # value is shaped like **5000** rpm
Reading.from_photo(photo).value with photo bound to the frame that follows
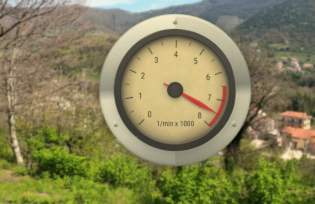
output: **7500** rpm
